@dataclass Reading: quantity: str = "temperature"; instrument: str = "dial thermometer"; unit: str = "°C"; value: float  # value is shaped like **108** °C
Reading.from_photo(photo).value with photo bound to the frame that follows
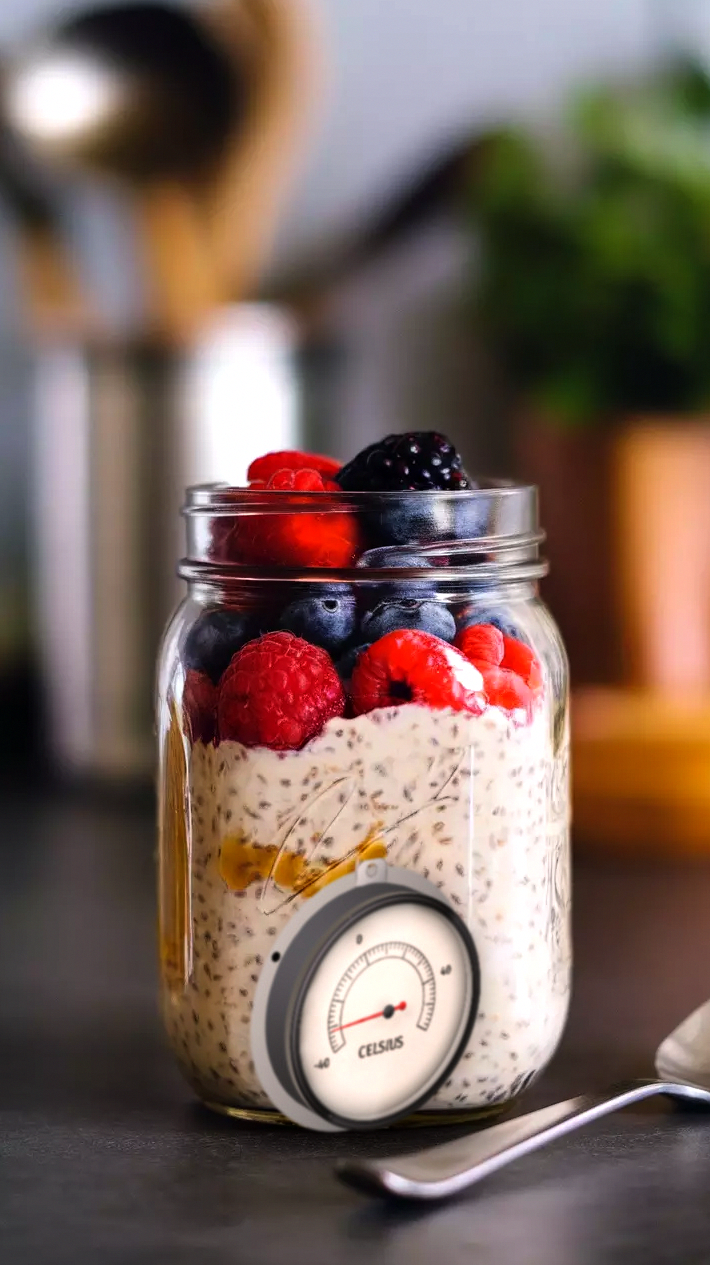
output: **-30** °C
